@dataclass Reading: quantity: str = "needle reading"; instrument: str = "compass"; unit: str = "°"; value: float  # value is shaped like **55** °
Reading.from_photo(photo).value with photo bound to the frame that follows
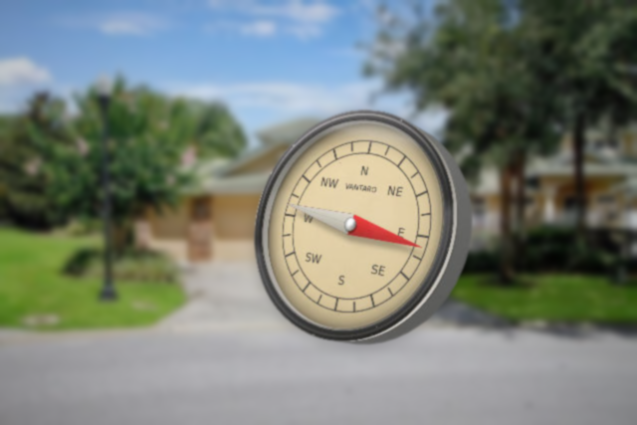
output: **97.5** °
